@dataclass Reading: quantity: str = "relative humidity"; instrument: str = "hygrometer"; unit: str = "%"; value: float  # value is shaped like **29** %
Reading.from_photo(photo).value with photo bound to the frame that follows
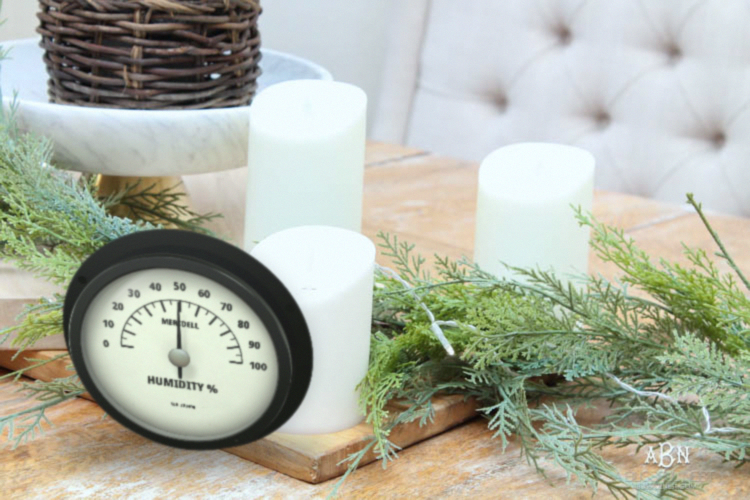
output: **50** %
